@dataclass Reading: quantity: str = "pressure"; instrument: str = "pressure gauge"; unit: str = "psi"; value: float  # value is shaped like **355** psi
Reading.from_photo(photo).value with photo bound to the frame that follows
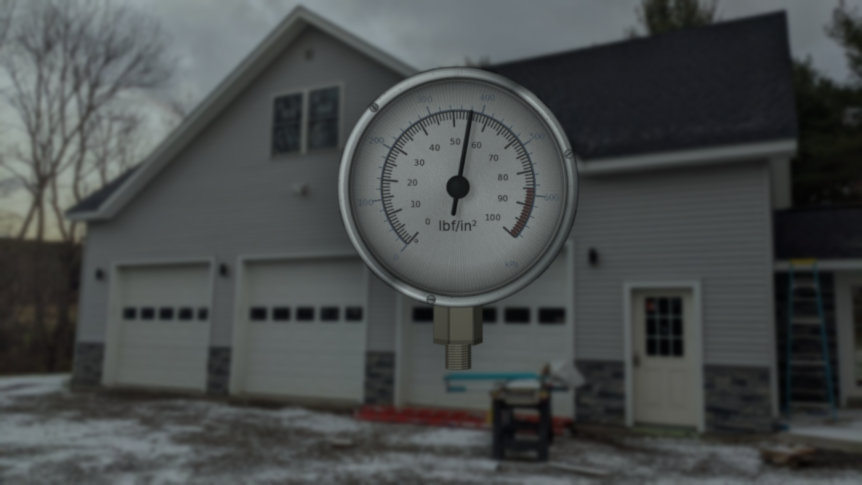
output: **55** psi
